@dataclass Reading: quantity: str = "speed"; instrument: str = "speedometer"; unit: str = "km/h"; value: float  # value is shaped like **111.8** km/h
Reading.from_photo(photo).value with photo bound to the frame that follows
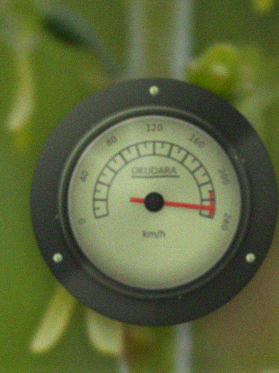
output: **230** km/h
